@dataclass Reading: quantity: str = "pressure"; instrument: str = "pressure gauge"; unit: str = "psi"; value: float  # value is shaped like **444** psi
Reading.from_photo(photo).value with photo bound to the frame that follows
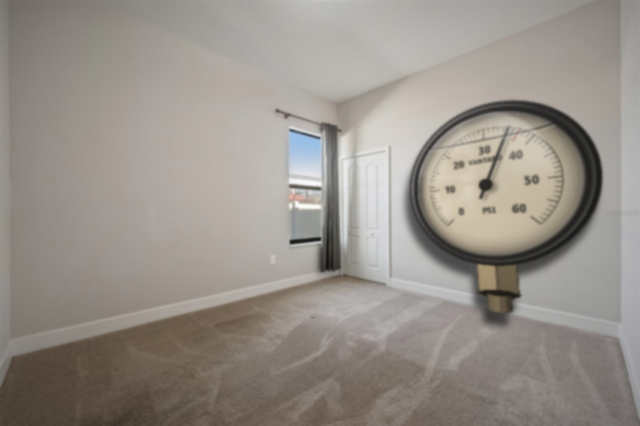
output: **35** psi
